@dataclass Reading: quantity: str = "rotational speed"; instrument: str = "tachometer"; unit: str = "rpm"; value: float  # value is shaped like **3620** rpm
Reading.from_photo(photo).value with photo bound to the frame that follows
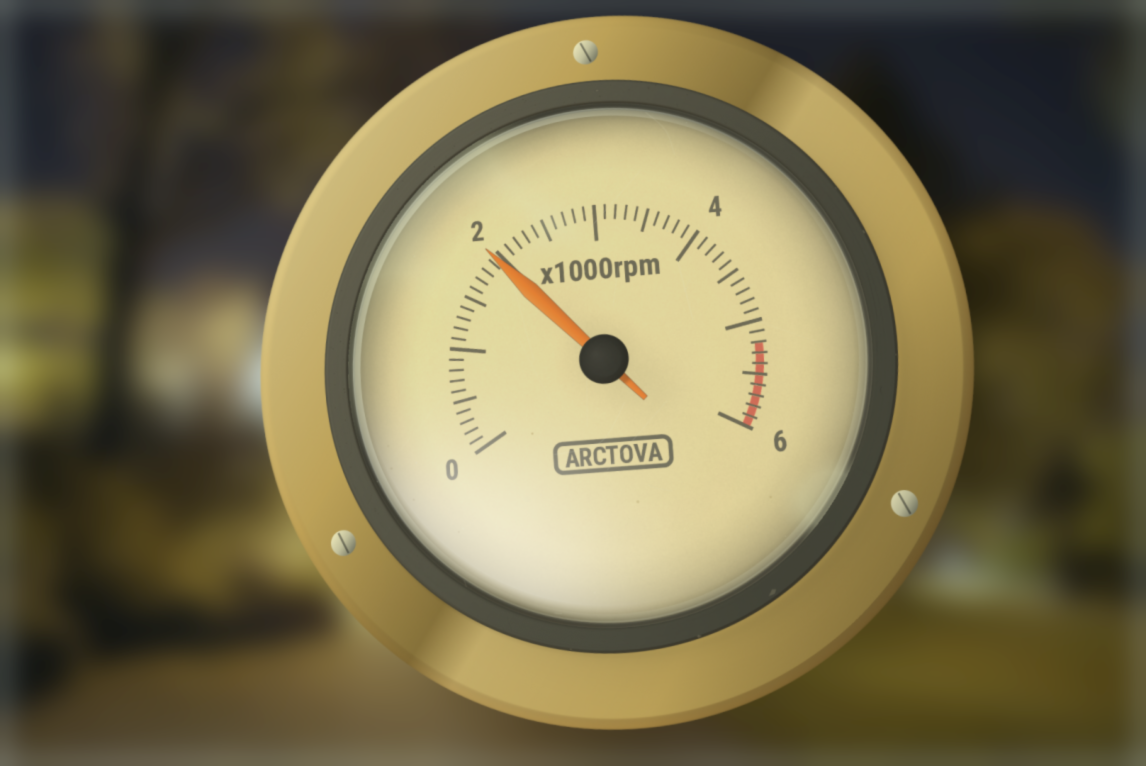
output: **1950** rpm
